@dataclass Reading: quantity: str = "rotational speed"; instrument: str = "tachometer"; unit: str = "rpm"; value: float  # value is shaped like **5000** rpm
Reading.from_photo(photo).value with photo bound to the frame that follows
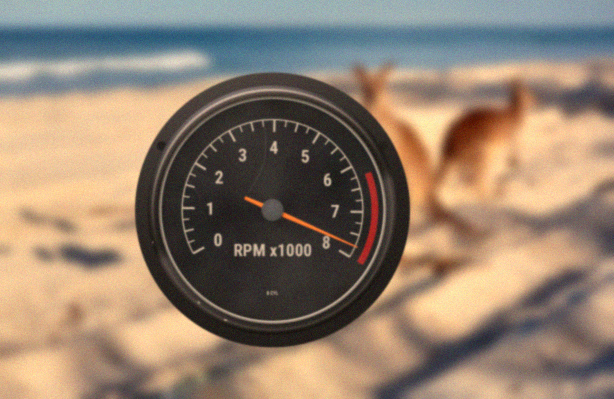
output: **7750** rpm
